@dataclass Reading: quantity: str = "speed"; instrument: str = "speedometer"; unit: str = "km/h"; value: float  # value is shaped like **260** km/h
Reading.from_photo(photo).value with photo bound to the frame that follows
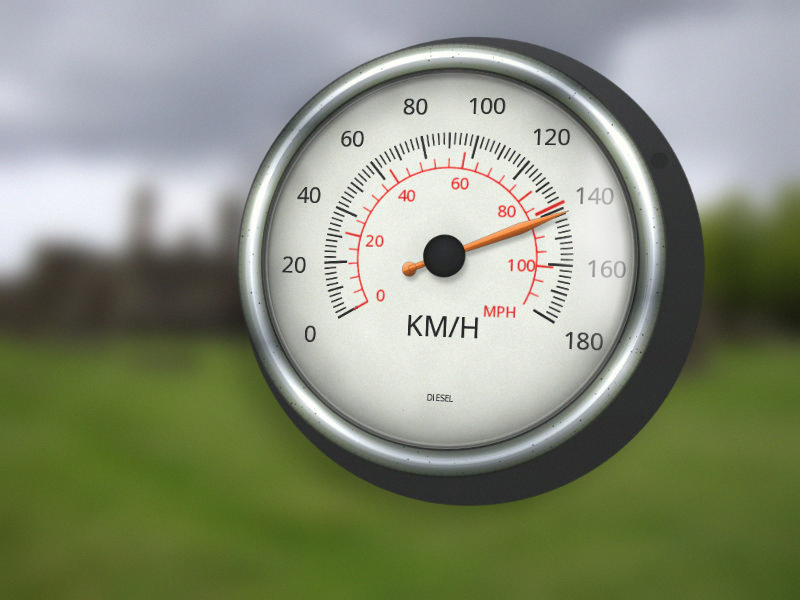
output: **142** km/h
